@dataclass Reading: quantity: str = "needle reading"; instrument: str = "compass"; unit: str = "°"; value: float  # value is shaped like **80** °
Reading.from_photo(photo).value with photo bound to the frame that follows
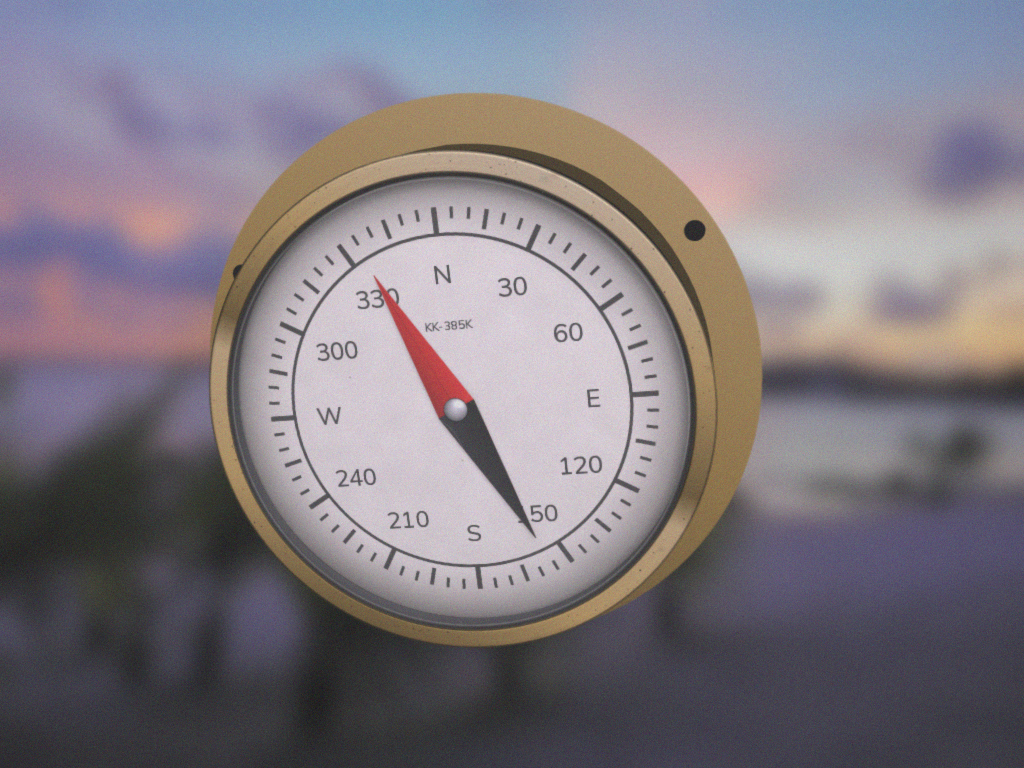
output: **335** °
